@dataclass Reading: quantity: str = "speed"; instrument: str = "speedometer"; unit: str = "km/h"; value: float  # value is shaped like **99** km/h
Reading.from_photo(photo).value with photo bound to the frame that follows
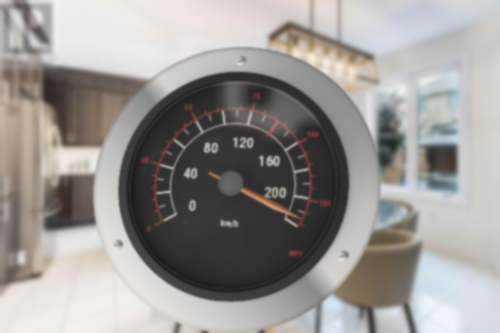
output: **215** km/h
